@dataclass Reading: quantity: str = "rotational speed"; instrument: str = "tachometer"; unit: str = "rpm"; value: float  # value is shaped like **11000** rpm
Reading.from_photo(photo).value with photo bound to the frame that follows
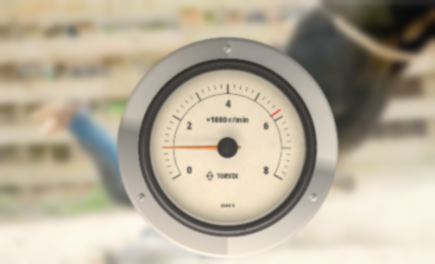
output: **1000** rpm
